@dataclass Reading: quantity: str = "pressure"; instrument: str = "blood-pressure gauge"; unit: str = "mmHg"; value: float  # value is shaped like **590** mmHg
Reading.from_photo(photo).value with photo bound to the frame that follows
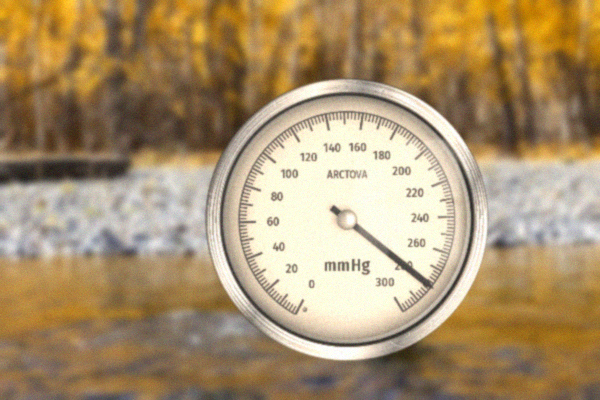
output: **280** mmHg
